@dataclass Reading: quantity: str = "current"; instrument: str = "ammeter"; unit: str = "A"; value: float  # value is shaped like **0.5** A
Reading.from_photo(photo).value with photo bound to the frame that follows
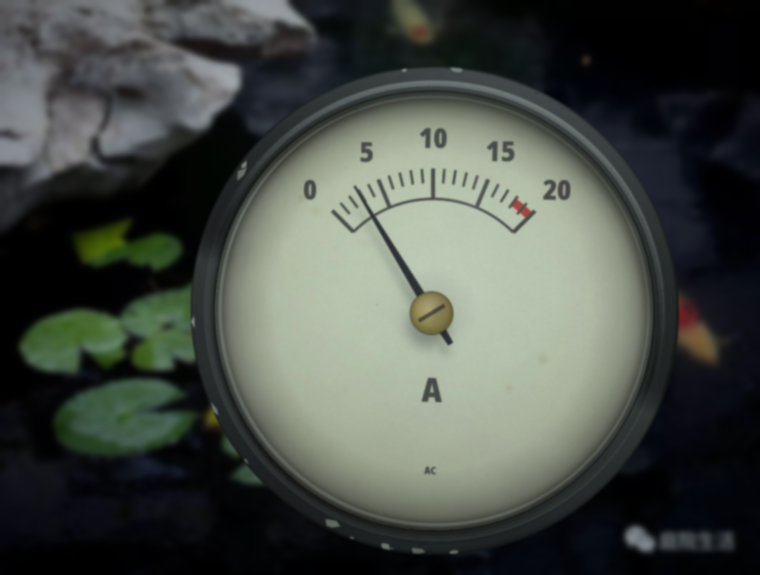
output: **3** A
